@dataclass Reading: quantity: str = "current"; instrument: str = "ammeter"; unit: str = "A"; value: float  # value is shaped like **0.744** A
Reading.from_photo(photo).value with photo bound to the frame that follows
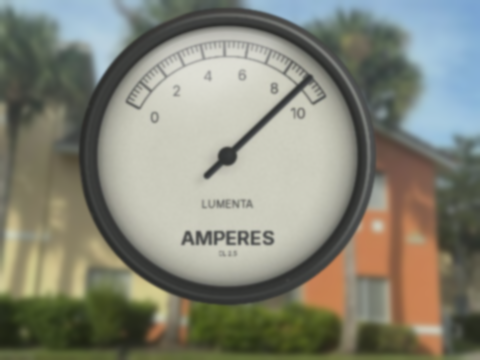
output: **9** A
